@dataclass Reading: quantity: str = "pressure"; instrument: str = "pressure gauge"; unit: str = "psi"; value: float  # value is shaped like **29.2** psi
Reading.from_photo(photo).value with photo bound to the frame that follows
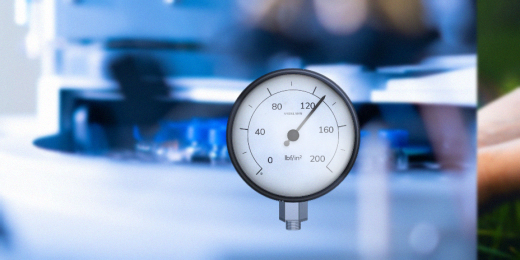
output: **130** psi
